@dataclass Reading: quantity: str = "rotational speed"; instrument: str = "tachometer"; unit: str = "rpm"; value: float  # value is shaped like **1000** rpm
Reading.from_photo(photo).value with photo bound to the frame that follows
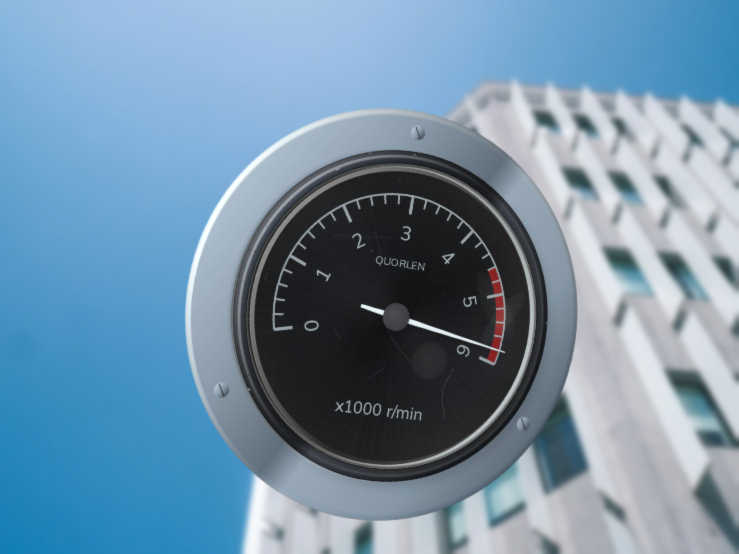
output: **5800** rpm
